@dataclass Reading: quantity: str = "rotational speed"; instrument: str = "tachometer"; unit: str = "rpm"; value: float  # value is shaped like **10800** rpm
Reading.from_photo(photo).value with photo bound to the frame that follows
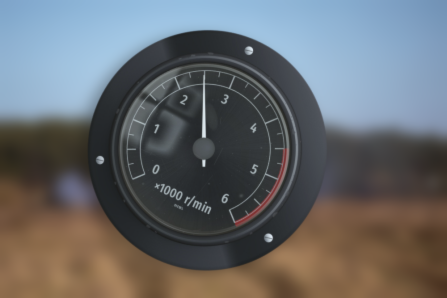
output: **2500** rpm
